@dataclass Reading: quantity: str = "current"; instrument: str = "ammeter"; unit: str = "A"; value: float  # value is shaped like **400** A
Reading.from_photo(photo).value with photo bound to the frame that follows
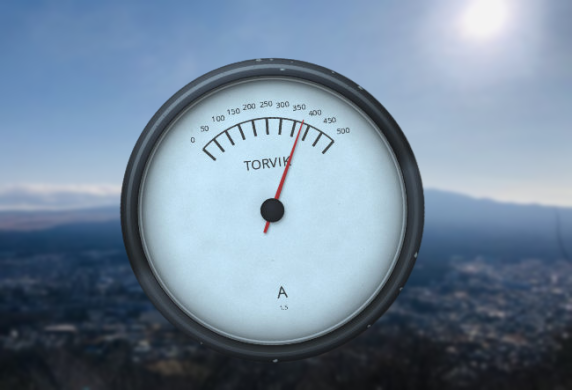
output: **375** A
